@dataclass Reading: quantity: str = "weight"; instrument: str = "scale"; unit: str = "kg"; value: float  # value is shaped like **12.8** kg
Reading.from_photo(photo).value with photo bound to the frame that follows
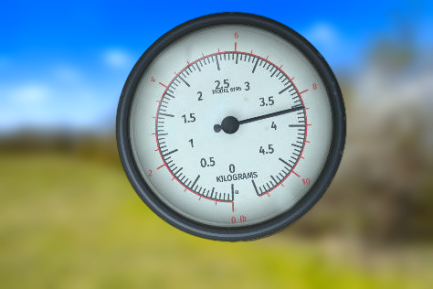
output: **3.8** kg
